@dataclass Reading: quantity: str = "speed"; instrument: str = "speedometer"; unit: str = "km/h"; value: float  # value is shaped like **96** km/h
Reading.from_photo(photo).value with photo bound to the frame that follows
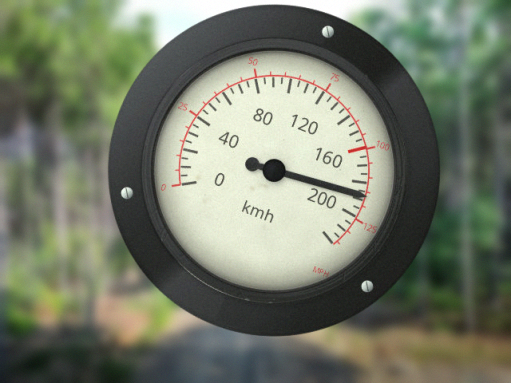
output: **187.5** km/h
